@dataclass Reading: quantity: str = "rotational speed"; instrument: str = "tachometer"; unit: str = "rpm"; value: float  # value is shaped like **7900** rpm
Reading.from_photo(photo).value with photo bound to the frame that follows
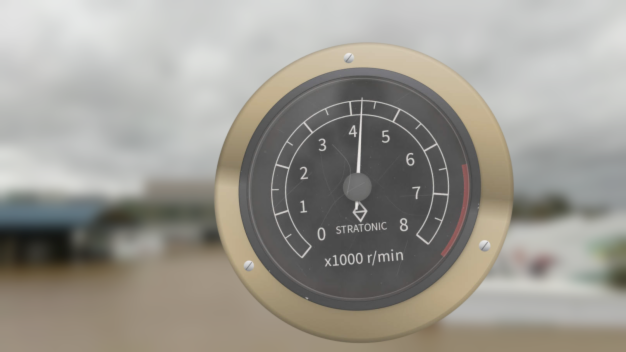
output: **4250** rpm
